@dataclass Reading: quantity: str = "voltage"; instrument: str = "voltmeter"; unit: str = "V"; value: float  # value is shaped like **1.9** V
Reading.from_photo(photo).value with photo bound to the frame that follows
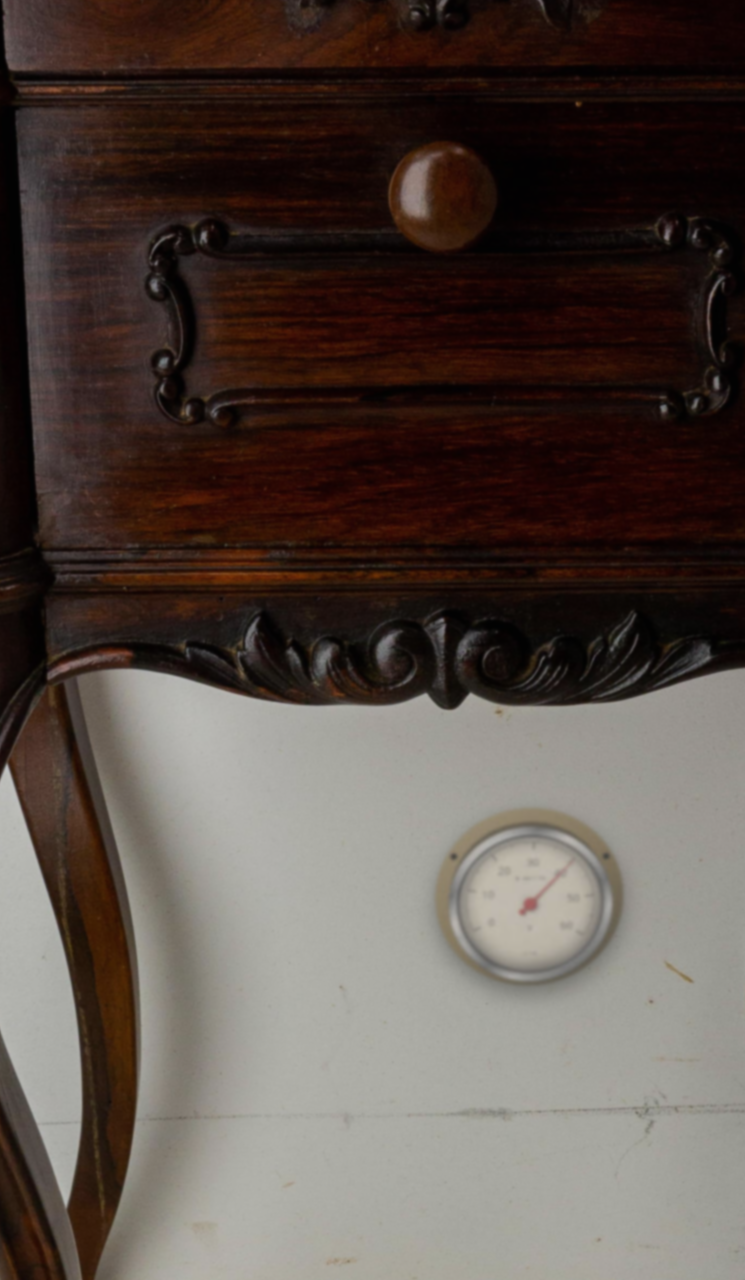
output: **40** V
